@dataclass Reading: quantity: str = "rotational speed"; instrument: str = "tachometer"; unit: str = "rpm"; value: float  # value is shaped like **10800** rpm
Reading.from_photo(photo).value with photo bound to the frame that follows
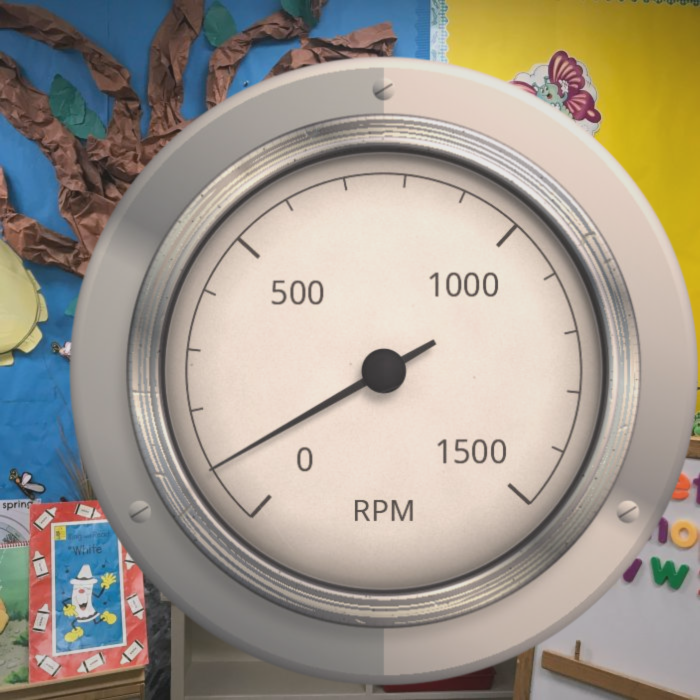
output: **100** rpm
